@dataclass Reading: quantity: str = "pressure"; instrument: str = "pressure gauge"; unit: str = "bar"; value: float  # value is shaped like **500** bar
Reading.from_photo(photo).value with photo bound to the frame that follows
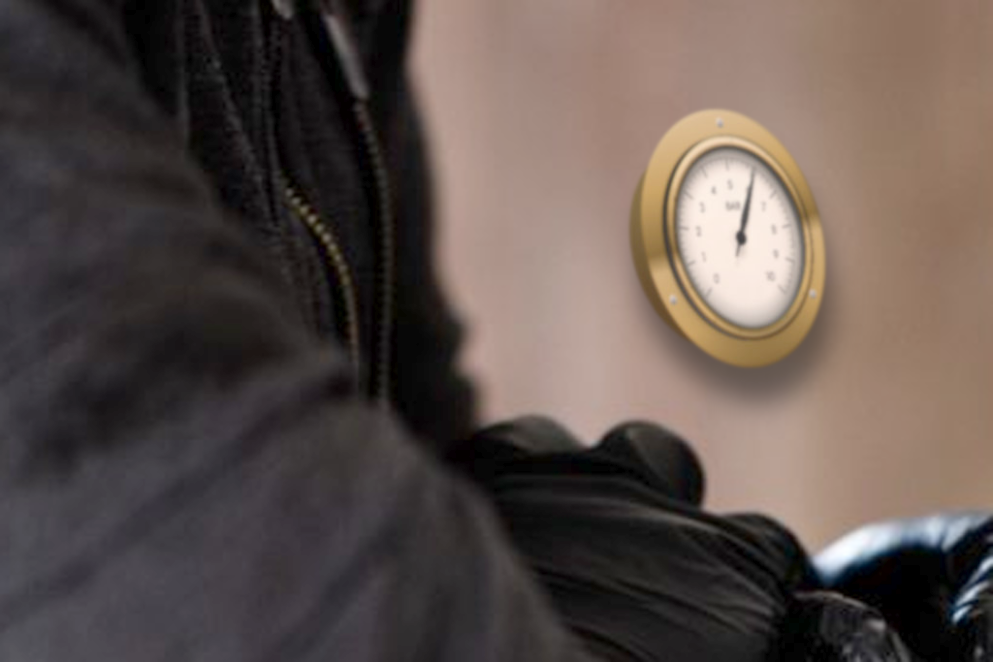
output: **6** bar
